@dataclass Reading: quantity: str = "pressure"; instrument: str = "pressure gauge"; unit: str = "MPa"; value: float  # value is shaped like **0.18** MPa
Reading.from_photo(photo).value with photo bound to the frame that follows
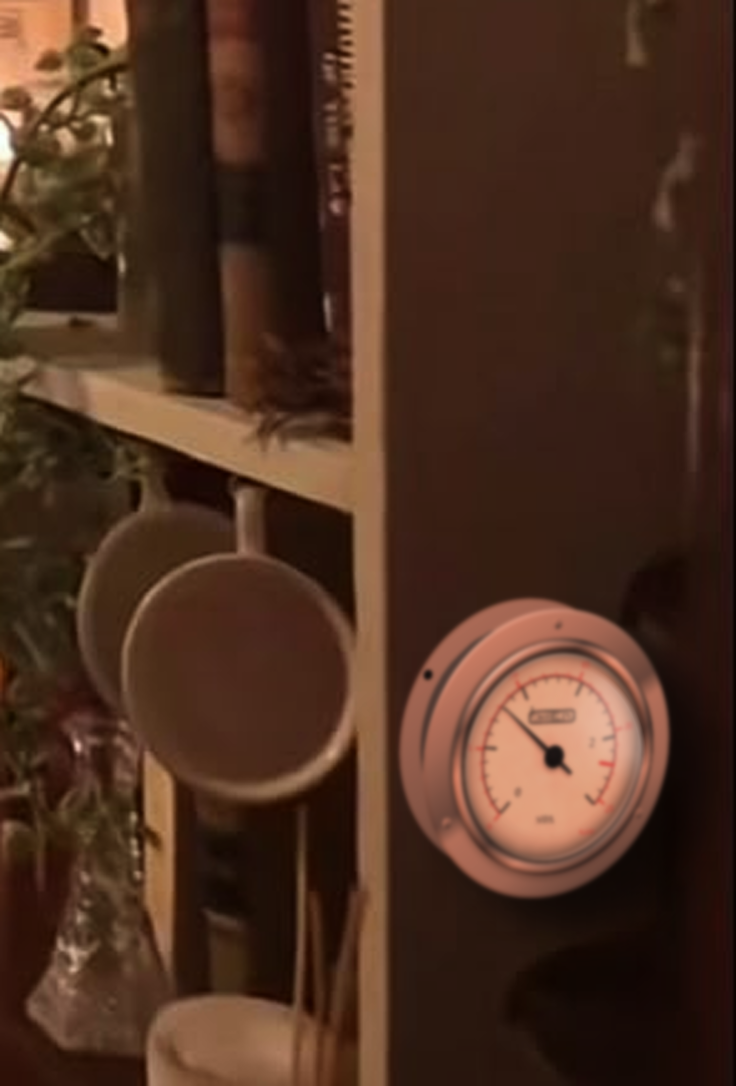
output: **0.8** MPa
